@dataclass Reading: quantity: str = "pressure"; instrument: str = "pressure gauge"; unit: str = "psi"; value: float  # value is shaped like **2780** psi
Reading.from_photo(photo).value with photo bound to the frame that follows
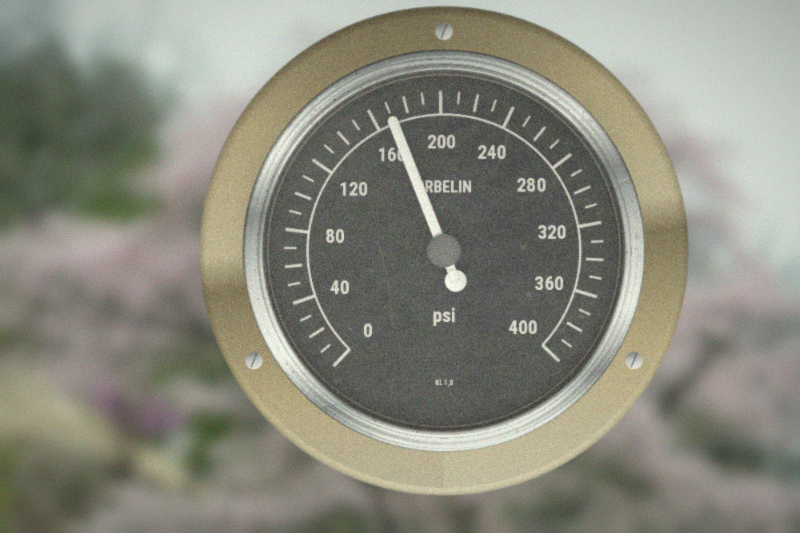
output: **170** psi
